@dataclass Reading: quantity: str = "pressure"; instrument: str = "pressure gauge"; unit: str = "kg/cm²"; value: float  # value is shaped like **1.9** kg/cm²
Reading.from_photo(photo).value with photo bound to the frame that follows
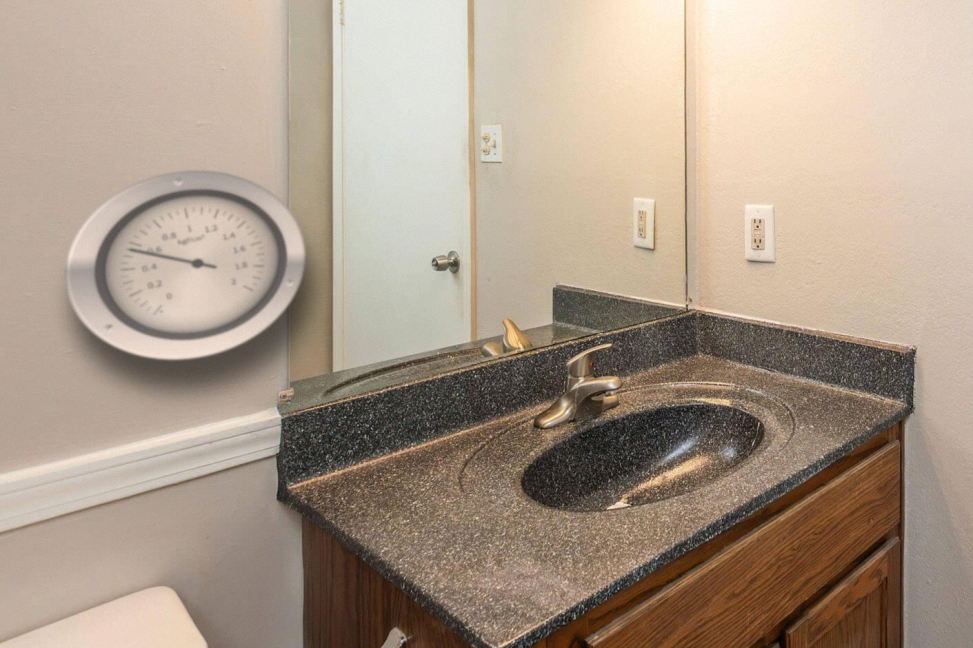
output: **0.55** kg/cm²
